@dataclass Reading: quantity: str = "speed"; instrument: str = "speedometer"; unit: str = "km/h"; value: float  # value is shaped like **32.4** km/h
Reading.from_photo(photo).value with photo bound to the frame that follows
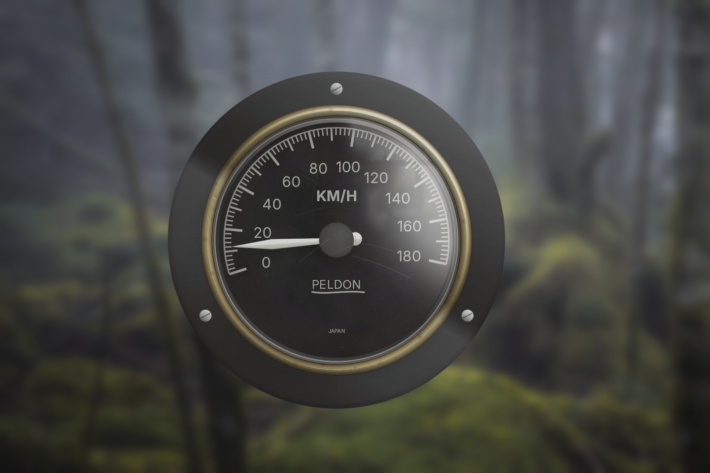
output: **12** km/h
